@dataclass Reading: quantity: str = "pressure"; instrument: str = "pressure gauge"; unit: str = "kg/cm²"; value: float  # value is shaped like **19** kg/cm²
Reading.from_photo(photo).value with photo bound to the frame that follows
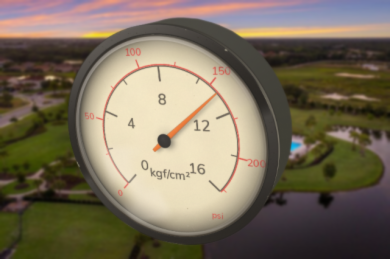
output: **11** kg/cm²
